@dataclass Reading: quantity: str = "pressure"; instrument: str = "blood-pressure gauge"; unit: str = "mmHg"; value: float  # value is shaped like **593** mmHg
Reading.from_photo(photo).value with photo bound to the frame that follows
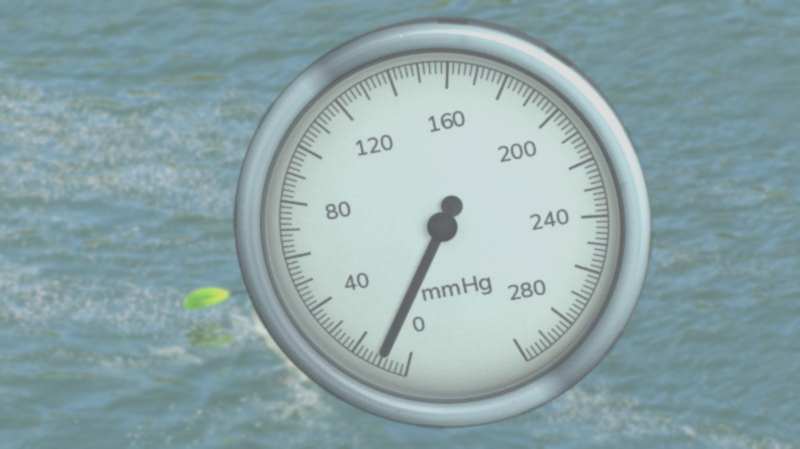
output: **10** mmHg
